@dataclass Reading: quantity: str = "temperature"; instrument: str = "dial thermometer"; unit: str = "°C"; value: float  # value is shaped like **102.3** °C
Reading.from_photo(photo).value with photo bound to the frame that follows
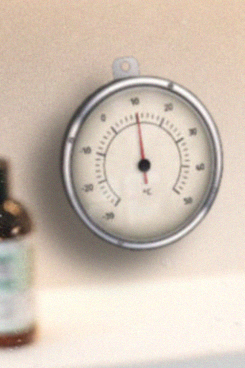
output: **10** °C
